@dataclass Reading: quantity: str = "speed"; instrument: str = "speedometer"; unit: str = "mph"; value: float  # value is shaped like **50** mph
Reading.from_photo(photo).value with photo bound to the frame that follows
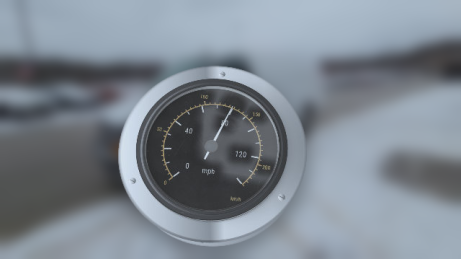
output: **80** mph
